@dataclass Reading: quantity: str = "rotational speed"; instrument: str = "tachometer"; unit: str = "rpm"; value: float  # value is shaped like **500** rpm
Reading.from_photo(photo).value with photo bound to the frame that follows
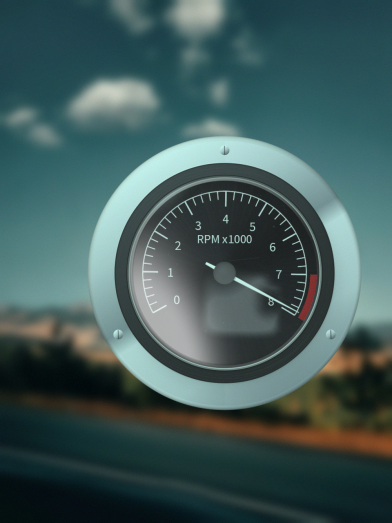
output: **7900** rpm
